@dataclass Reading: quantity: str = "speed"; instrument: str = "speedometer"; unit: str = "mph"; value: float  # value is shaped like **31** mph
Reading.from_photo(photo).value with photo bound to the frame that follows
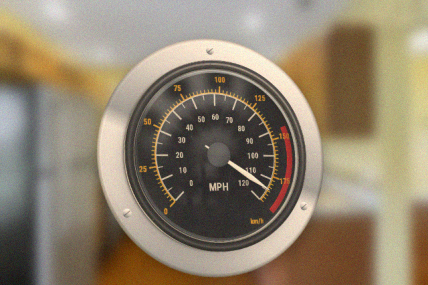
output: **115** mph
